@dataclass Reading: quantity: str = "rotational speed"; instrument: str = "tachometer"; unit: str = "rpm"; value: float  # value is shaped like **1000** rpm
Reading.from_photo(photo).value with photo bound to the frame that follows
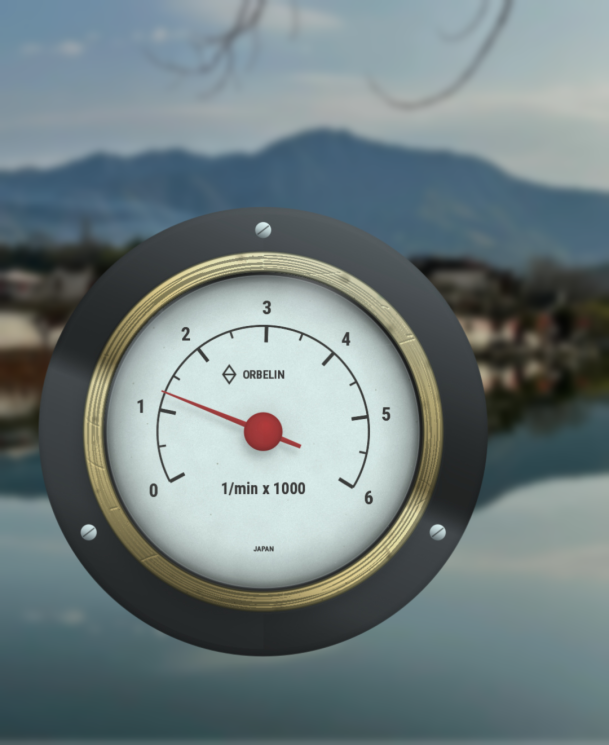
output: **1250** rpm
